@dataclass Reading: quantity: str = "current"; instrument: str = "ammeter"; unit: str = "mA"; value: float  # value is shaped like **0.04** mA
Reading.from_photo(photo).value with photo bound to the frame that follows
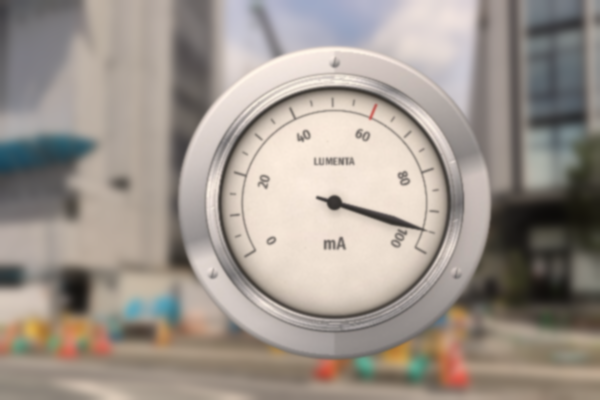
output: **95** mA
